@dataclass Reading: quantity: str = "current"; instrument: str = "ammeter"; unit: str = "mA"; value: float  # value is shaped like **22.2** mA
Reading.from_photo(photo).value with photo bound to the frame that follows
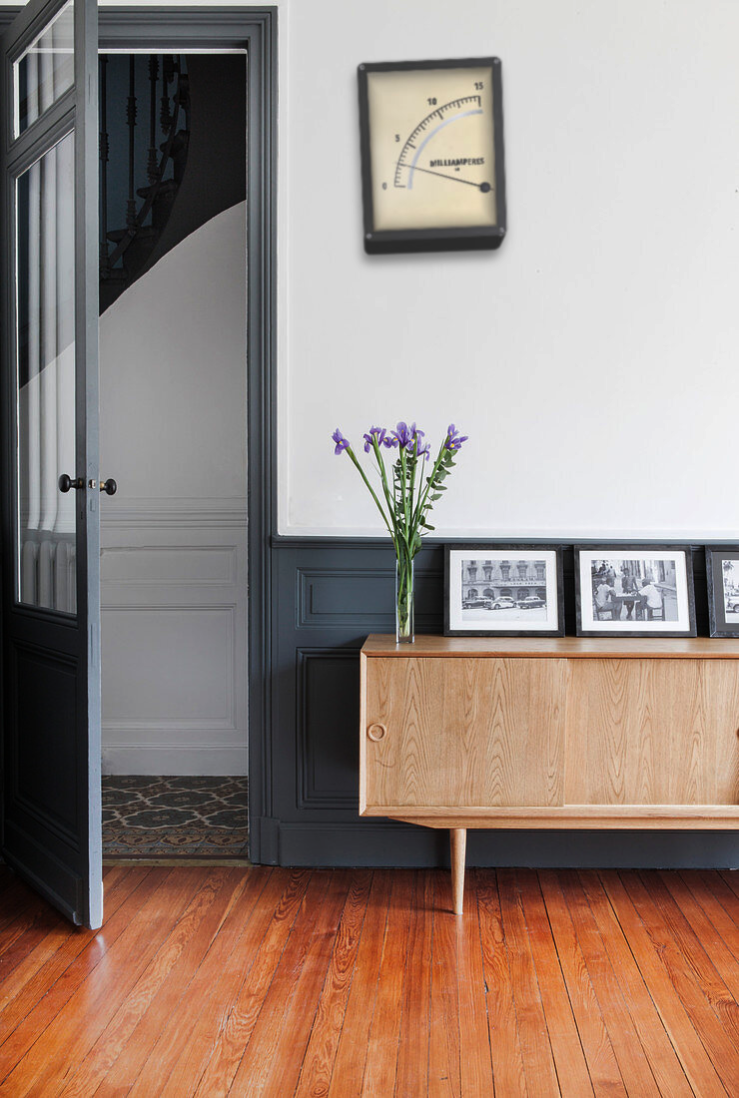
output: **2.5** mA
